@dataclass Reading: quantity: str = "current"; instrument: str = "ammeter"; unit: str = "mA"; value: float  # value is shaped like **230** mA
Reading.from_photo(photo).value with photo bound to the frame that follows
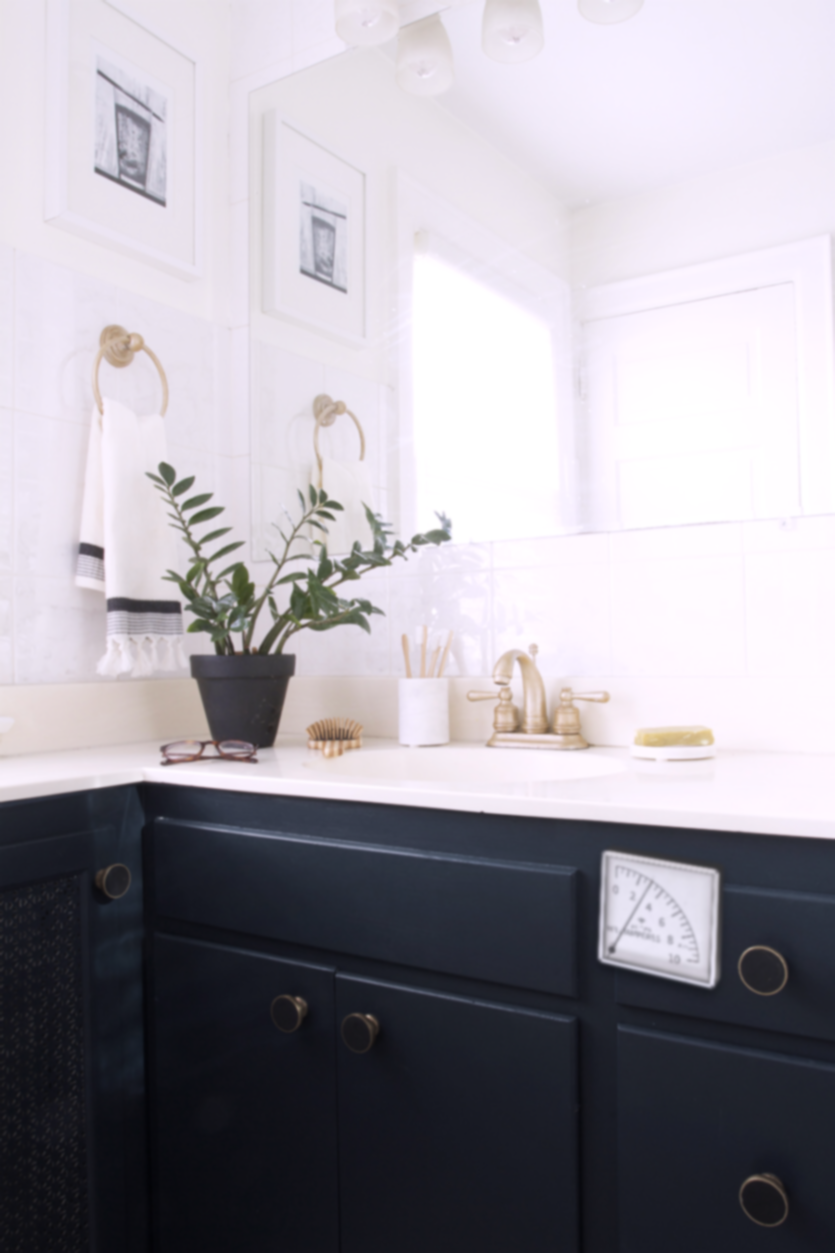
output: **3** mA
